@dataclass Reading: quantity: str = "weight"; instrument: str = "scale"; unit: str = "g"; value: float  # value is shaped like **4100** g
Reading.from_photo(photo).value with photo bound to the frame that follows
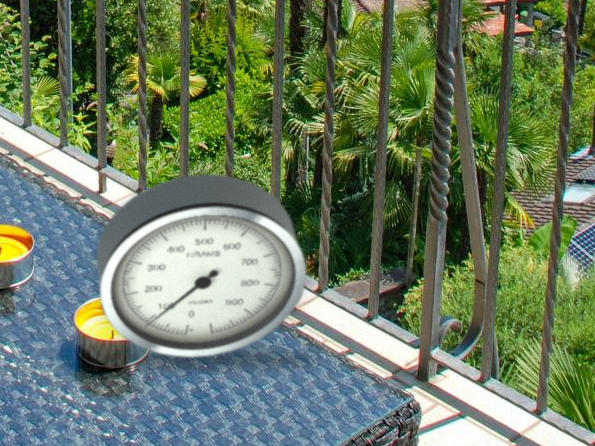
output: **100** g
